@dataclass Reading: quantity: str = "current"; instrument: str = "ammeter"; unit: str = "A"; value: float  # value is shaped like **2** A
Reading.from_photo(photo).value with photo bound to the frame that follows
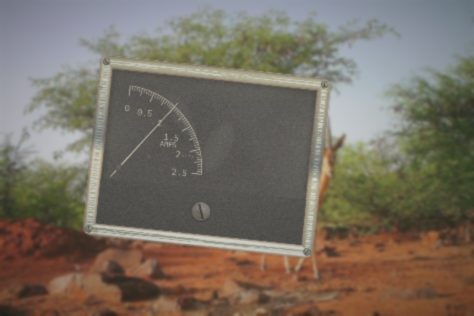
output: **1** A
